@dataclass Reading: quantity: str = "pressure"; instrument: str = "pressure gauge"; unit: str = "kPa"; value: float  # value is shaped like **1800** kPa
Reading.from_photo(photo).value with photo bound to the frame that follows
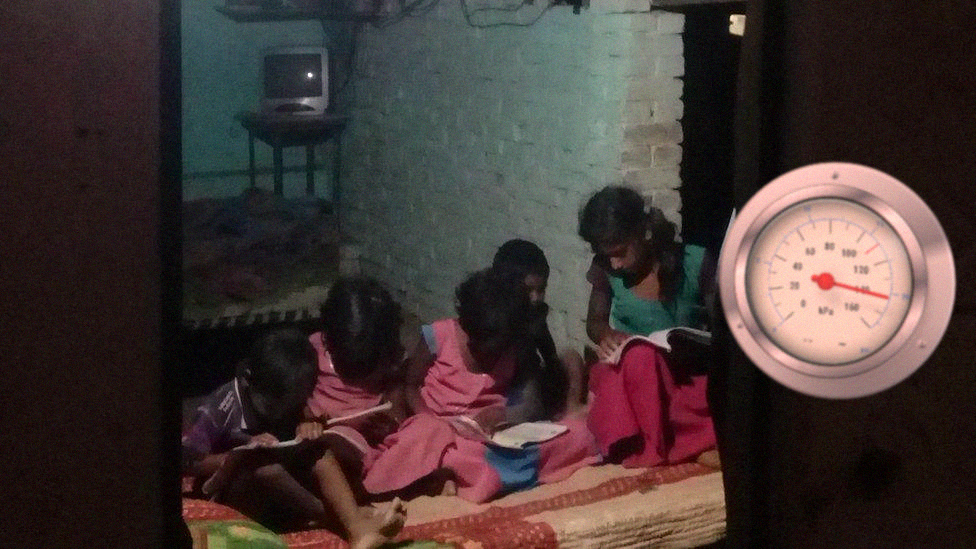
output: **140** kPa
